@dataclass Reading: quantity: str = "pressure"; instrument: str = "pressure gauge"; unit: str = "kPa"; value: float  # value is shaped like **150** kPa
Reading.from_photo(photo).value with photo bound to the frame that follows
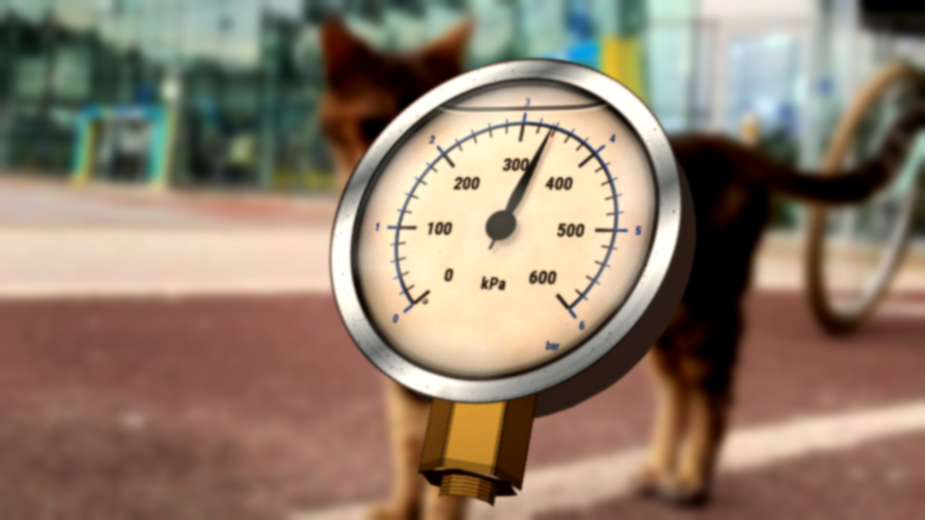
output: **340** kPa
